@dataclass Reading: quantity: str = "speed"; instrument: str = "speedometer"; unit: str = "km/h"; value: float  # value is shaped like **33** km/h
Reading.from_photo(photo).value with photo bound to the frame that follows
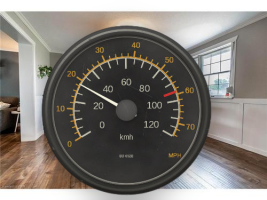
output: **30** km/h
